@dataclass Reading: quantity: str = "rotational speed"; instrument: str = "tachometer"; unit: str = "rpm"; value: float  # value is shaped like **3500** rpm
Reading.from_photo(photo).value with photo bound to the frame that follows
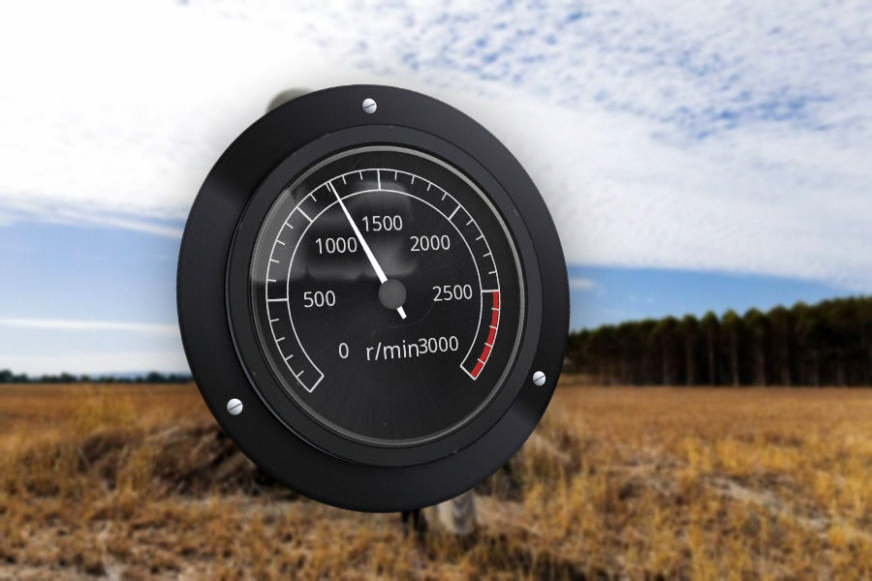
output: **1200** rpm
